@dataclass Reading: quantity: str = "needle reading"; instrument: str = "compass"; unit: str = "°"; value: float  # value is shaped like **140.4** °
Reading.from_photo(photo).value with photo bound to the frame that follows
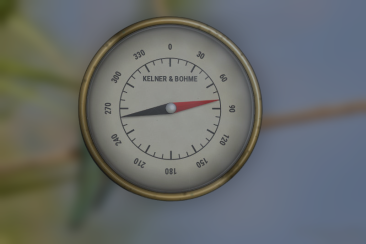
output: **80** °
